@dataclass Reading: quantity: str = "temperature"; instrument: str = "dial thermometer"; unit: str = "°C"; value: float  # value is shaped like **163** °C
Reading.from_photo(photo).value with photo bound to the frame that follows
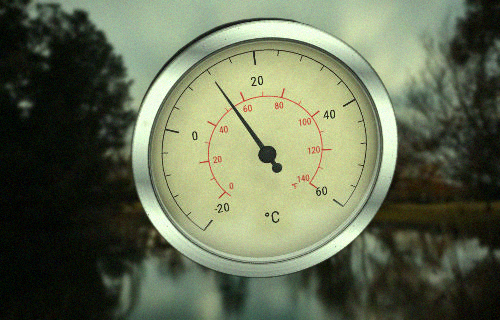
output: **12** °C
